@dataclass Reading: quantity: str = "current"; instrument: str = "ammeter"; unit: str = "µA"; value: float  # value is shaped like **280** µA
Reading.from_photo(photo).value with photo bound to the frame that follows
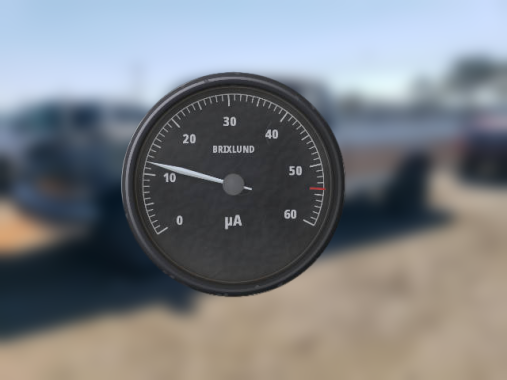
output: **12** µA
